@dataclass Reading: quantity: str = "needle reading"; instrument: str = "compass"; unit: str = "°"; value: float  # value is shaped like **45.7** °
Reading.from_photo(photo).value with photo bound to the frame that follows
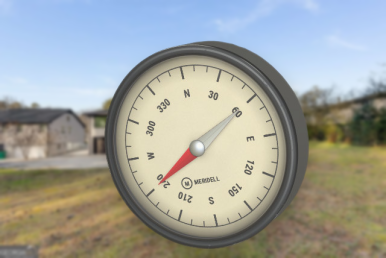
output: **240** °
